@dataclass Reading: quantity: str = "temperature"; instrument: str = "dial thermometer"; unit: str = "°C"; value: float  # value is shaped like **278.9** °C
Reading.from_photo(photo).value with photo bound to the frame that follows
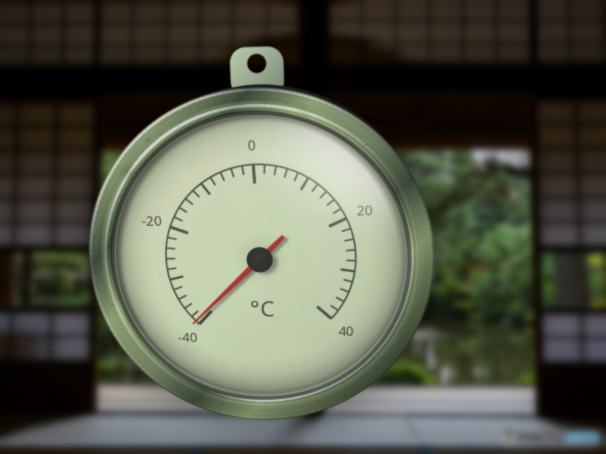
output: **-39** °C
